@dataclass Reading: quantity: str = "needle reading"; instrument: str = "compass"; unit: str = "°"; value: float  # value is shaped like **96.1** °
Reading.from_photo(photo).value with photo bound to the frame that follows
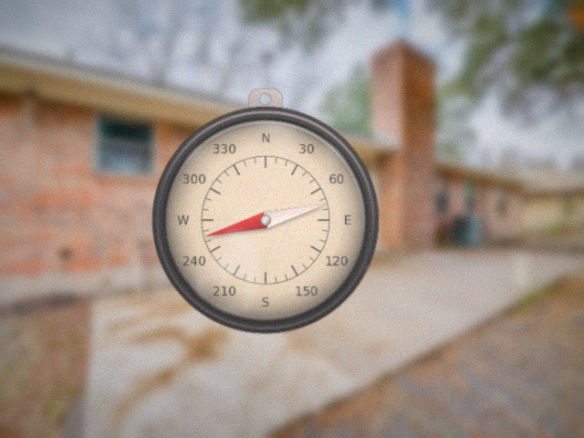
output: **255** °
